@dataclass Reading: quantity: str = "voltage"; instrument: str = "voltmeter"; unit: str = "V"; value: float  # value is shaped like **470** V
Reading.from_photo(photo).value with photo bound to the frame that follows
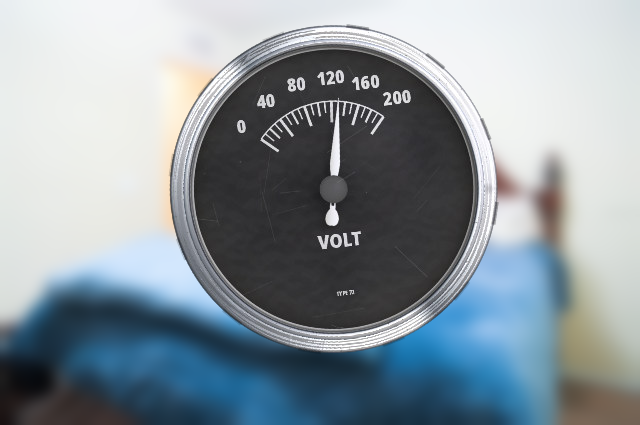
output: **130** V
